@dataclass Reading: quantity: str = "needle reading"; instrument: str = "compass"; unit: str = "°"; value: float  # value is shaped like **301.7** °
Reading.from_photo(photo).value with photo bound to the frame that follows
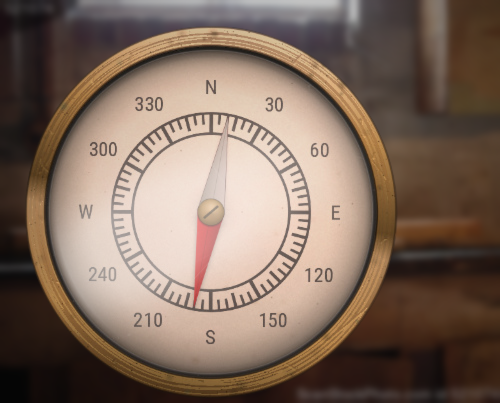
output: **190** °
